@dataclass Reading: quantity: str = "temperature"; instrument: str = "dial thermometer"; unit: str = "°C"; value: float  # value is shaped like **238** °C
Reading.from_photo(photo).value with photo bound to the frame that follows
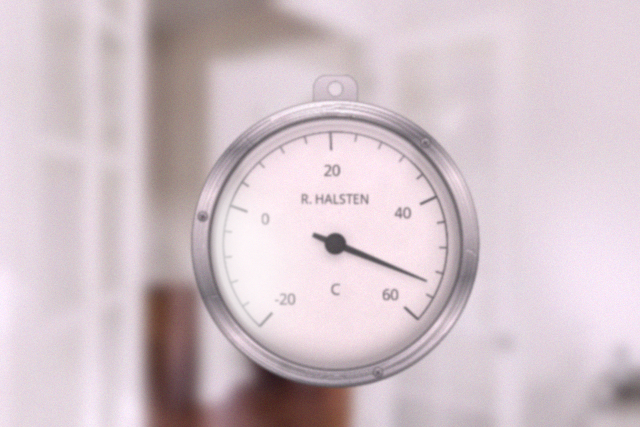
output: **54** °C
